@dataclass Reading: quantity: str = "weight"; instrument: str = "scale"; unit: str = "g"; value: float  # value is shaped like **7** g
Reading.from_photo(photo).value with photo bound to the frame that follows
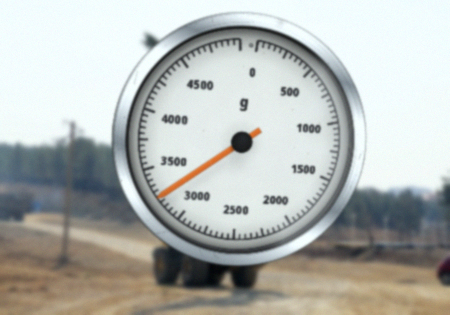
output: **3250** g
